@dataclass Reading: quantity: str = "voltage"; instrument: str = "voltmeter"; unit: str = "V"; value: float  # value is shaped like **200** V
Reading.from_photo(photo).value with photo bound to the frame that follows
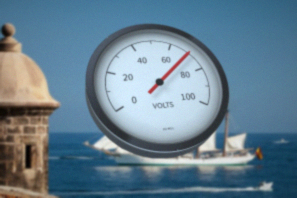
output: **70** V
